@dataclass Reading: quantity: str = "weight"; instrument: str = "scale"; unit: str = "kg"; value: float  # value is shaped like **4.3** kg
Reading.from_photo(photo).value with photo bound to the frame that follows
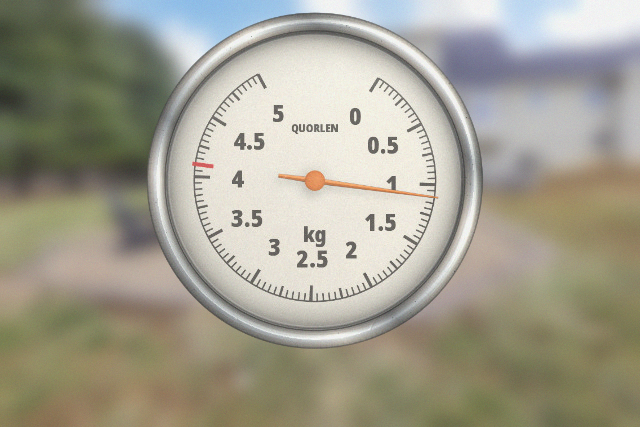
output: **1.1** kg
